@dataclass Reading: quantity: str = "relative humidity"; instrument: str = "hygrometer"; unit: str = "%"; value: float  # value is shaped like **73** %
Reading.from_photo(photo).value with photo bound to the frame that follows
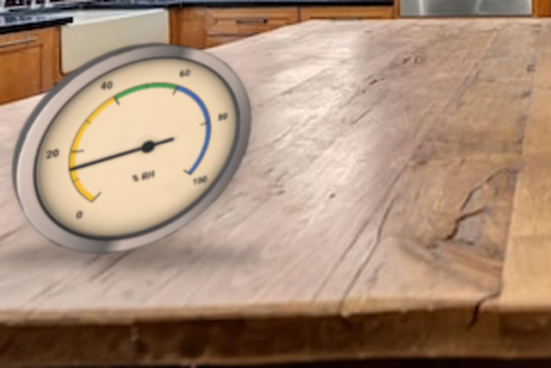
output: **15** %
